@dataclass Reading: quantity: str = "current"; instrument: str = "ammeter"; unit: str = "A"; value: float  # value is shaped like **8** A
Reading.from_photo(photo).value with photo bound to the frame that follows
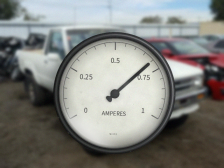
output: **0.7** A
